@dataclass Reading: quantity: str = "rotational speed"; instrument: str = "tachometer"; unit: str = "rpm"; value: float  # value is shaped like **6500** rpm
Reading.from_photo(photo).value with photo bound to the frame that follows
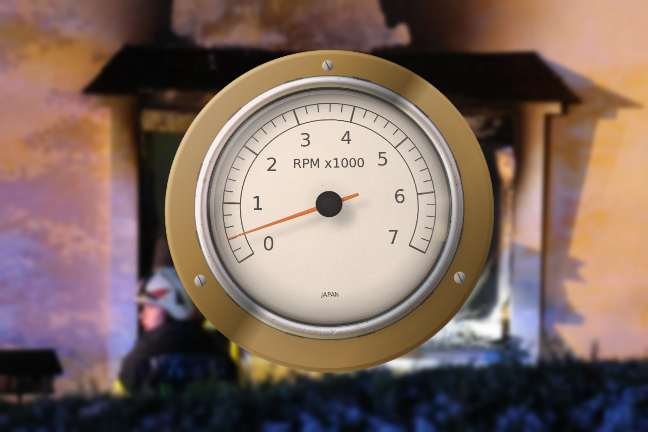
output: **400** rpm
